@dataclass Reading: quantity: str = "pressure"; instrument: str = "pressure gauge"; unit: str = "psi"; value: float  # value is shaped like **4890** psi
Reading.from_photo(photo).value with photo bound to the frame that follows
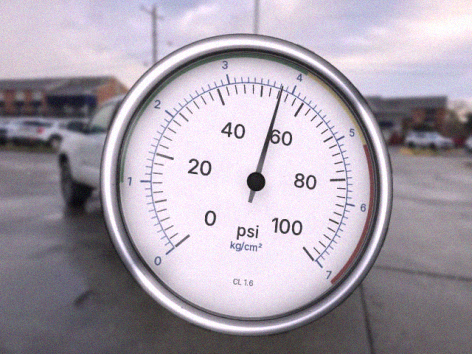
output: **54** psi
